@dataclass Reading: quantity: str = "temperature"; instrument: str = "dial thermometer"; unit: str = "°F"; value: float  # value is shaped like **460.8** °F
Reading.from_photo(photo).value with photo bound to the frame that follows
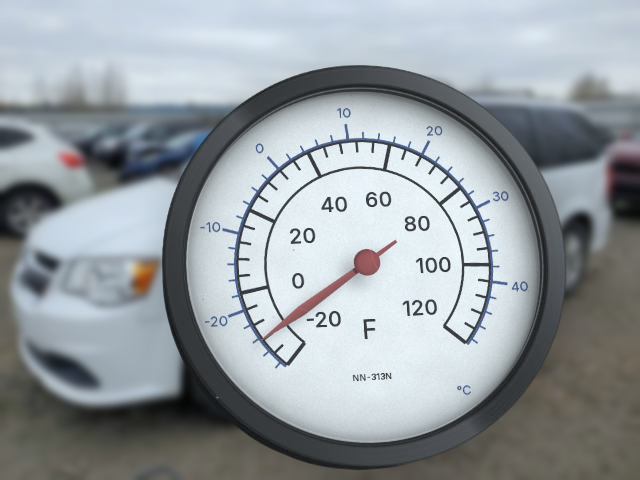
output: **-12** °F
